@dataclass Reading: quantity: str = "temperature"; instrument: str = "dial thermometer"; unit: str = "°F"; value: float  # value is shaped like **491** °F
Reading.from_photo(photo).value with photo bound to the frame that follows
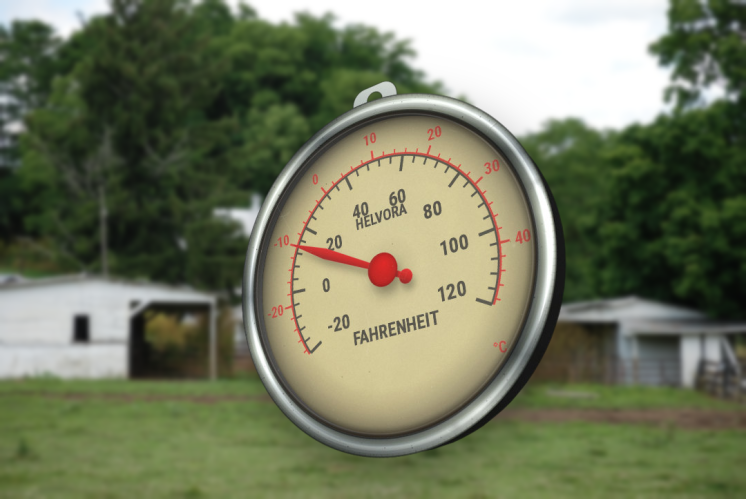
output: **14** °F
